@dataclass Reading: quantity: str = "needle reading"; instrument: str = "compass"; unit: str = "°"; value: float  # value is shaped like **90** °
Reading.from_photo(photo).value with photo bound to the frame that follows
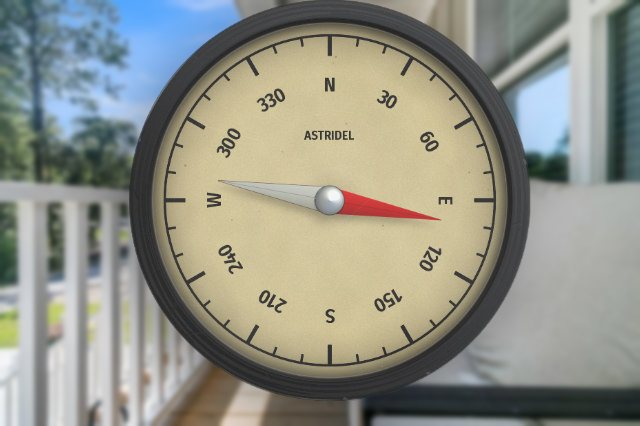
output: **100** °
